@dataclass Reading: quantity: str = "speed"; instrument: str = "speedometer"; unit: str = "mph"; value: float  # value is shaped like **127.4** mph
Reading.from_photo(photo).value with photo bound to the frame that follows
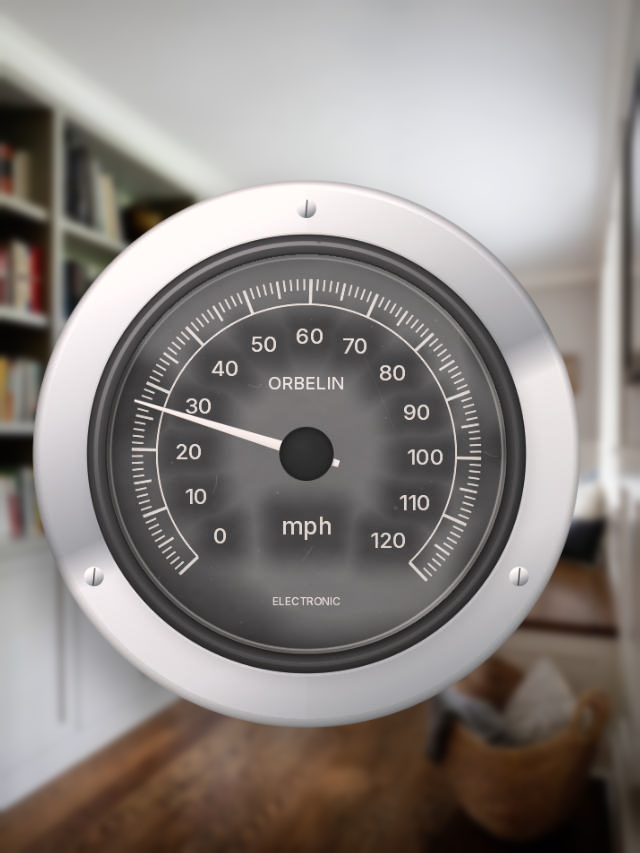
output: **27** mph
